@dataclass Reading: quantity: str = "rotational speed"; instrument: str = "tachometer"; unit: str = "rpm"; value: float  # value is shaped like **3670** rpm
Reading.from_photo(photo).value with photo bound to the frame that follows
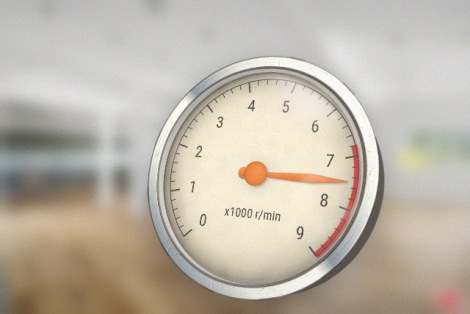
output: **7500** rpm
